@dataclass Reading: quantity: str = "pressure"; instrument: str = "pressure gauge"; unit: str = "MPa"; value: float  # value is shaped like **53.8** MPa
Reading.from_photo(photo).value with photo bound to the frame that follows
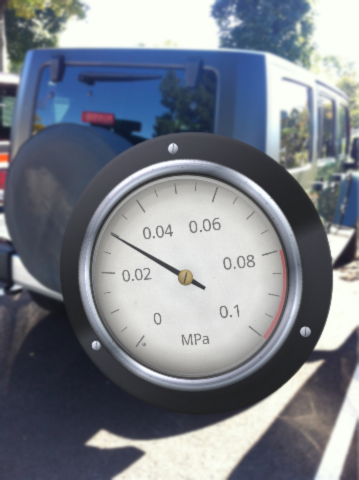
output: **0.03** MPa
